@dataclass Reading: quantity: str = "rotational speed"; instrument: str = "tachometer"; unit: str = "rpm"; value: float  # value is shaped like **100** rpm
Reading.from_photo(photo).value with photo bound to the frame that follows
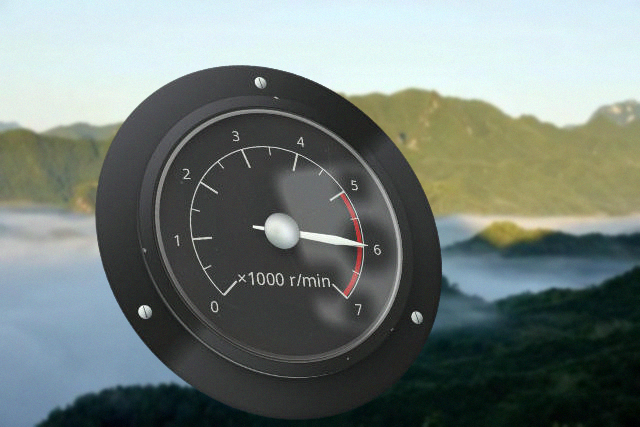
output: **6000** rpm
